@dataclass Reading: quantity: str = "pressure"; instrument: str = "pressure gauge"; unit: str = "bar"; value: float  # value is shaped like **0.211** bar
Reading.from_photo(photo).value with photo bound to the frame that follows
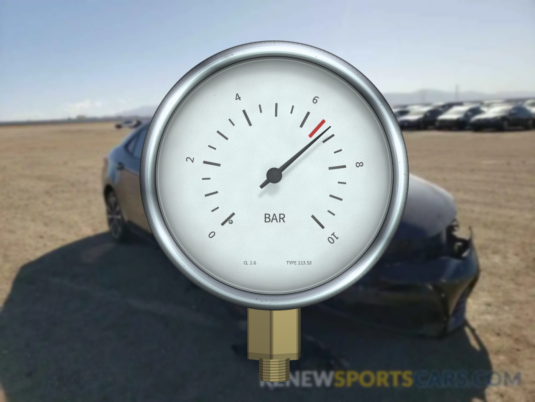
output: **6.75** bar
